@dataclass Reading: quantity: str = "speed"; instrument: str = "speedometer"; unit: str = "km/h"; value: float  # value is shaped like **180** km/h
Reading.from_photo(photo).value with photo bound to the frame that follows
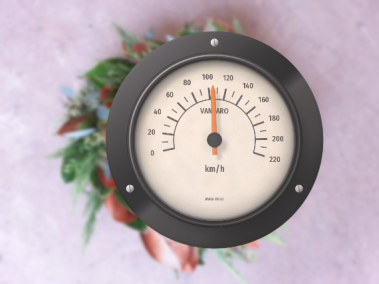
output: **105** km/h
